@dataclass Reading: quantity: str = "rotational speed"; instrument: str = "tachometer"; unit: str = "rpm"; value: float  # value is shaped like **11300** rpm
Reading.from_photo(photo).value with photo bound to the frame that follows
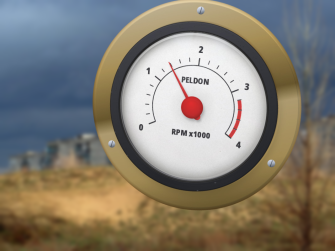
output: **1400** rpm
